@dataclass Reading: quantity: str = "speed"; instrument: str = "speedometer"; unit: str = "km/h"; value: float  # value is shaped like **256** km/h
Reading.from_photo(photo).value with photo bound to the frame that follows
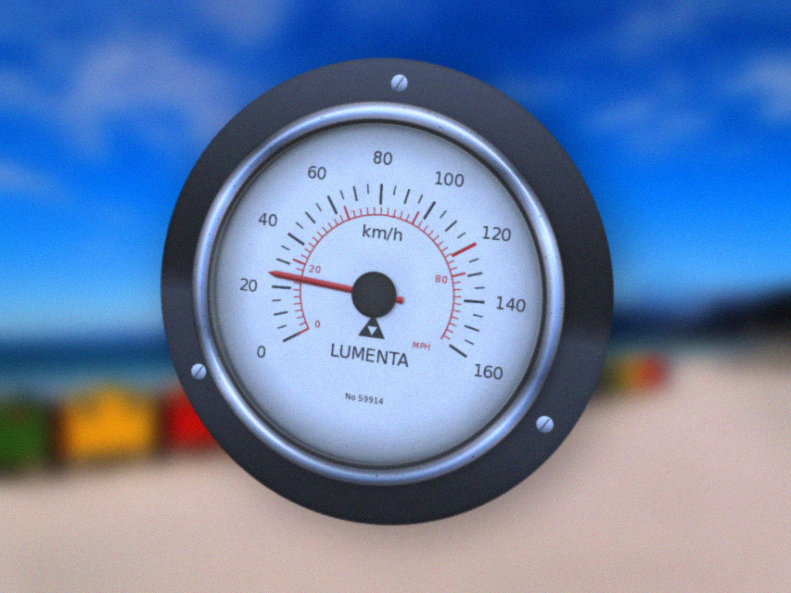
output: **25** km/h
